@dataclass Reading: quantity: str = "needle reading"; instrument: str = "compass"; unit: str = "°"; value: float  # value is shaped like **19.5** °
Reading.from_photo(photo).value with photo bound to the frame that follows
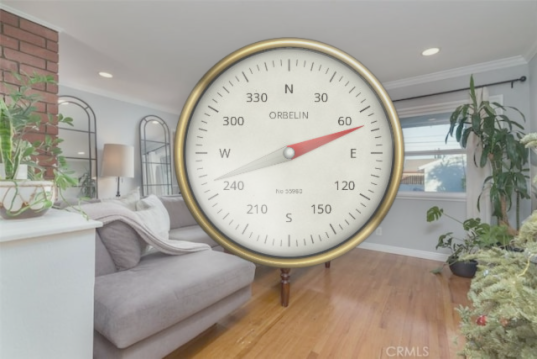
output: **70** °
